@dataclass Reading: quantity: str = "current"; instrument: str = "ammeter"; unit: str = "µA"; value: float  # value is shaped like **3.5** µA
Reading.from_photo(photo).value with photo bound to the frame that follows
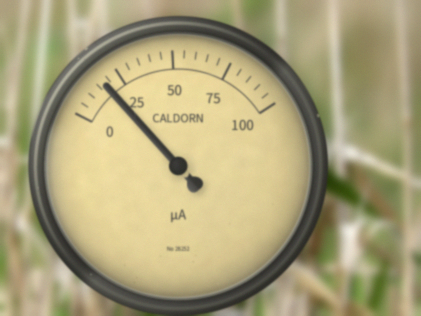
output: **17.5** µA
